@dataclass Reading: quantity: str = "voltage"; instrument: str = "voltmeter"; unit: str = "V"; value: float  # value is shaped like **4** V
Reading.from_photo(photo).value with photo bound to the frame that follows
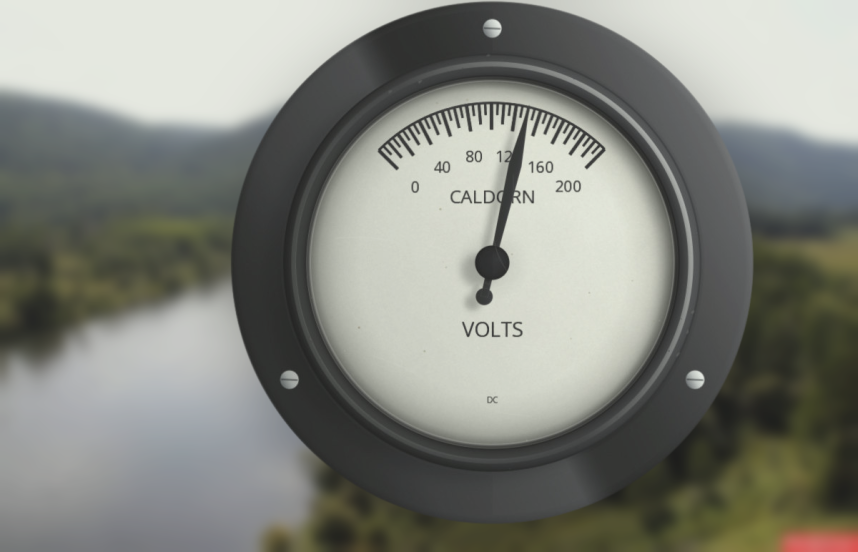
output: **130** V
